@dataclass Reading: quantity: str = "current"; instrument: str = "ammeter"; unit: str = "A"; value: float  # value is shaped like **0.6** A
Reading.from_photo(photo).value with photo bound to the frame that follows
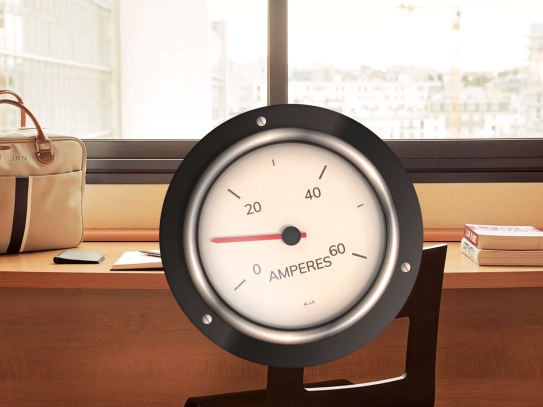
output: **10** A
